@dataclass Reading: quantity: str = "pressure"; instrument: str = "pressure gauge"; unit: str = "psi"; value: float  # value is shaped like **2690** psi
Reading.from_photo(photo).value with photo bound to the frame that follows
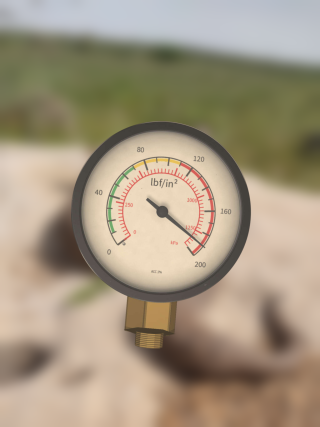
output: **190** psi
